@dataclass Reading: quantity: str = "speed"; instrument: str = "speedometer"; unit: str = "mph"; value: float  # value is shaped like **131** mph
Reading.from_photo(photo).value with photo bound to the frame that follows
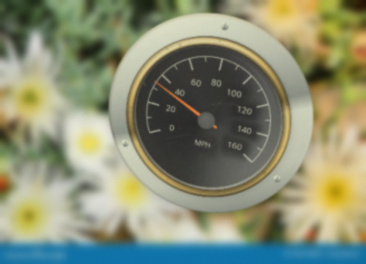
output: **35** mph
